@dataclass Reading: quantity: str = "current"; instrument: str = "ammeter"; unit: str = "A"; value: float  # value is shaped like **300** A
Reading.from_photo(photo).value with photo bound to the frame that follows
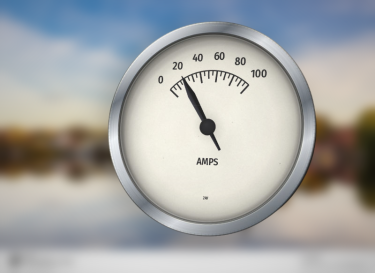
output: **20** A
